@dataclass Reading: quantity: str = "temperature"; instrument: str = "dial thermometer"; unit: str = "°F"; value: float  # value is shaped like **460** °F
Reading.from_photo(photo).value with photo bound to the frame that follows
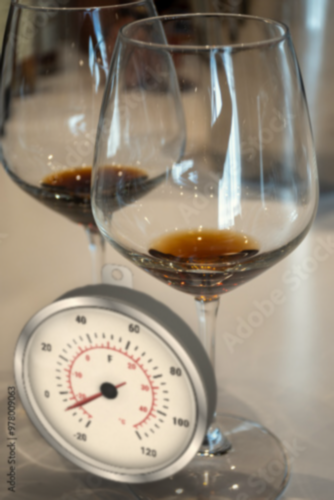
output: **-8** °F
